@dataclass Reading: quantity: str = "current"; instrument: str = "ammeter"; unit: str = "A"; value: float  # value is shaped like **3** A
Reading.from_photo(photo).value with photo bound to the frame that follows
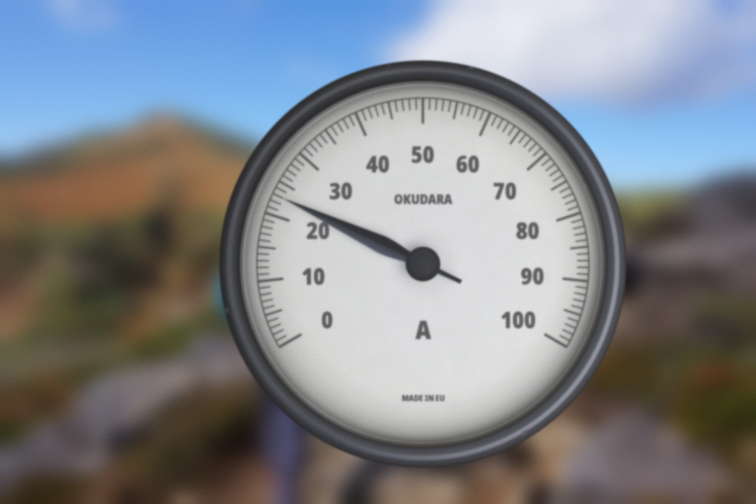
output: **23** A
